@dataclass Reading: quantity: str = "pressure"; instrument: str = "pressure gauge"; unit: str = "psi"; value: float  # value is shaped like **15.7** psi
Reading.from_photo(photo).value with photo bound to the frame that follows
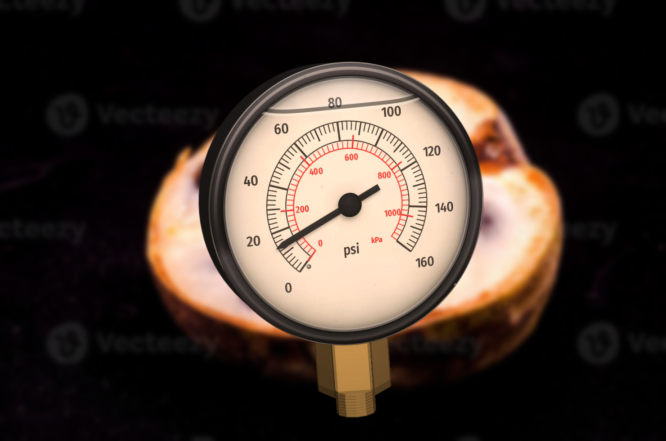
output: **14** psi
